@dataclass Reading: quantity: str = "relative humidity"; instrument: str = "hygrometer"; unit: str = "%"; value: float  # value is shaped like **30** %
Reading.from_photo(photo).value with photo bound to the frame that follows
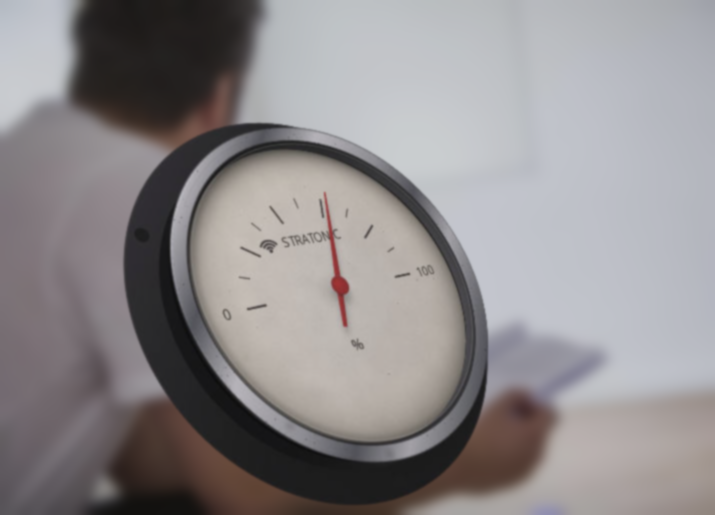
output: **60** %
